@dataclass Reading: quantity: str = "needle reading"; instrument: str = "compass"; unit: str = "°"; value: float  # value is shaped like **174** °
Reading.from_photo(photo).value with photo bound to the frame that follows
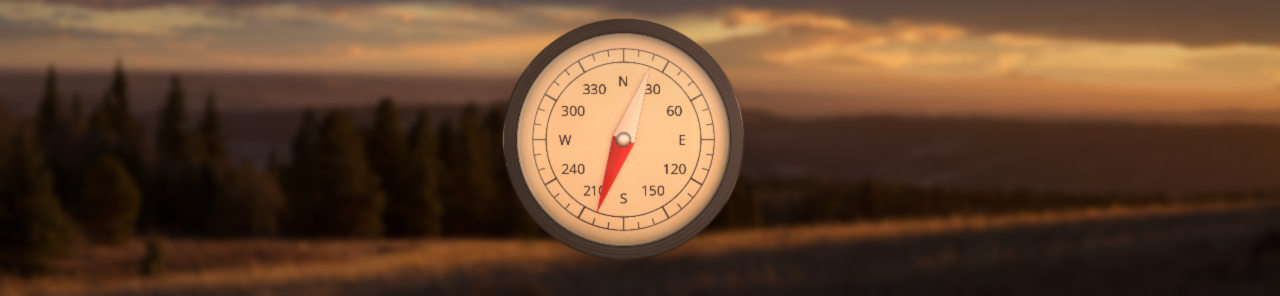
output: **200** °
